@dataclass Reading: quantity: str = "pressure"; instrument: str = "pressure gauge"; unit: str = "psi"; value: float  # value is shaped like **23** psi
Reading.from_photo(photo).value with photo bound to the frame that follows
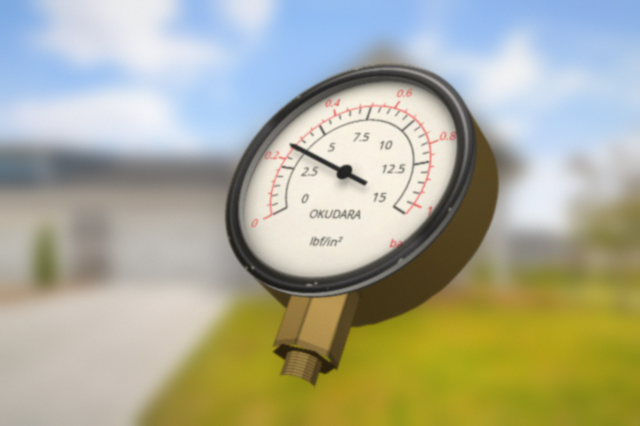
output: **3.5** psi
